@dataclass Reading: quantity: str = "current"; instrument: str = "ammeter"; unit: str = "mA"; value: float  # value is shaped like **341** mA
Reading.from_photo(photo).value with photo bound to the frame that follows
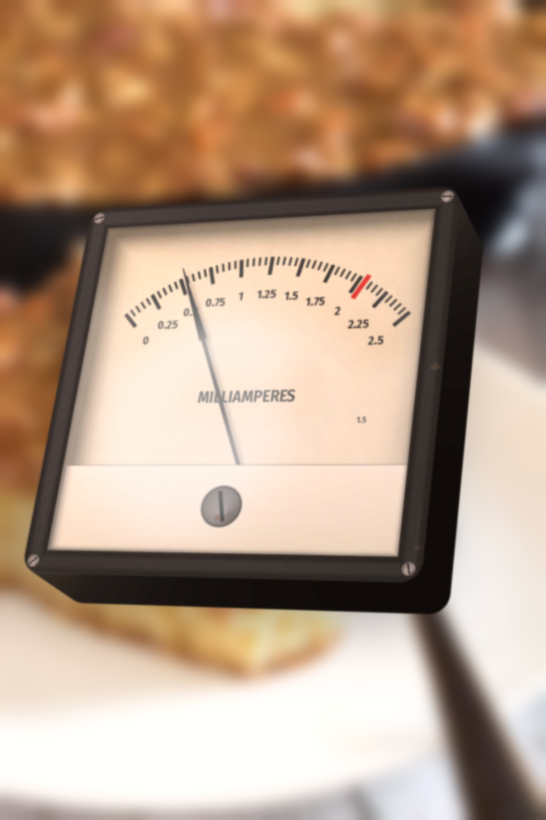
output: **0.55** mA
